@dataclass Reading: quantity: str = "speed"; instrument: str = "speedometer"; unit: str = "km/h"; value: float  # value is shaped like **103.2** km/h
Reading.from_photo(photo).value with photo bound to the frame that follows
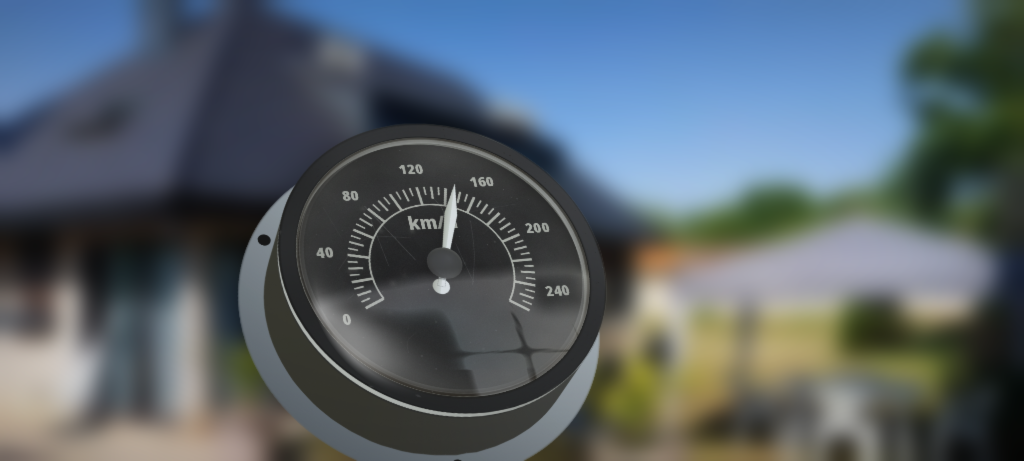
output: **145** km/h
